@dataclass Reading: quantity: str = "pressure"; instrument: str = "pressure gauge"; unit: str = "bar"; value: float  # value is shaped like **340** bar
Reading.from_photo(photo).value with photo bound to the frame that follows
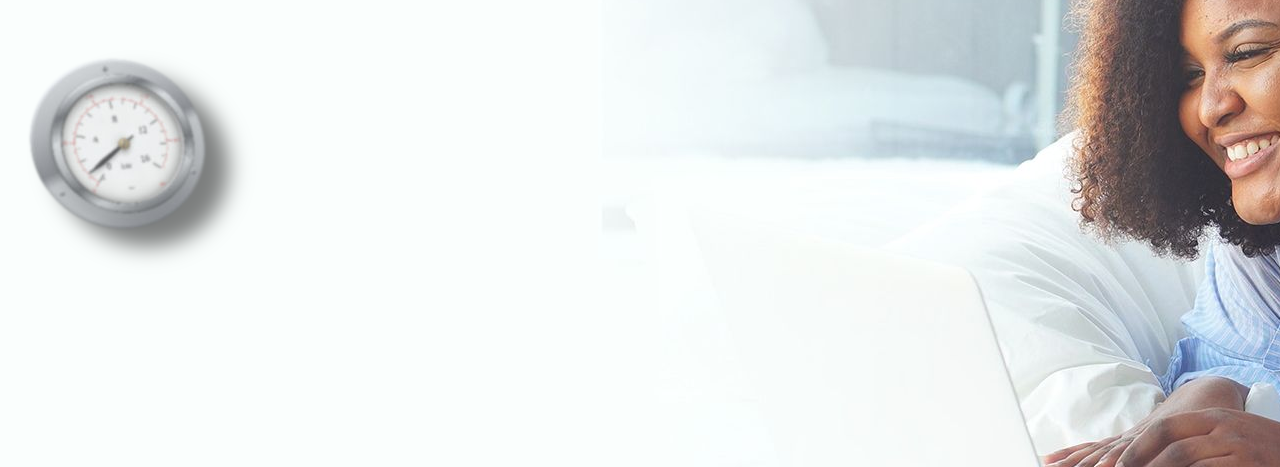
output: **1** bar
